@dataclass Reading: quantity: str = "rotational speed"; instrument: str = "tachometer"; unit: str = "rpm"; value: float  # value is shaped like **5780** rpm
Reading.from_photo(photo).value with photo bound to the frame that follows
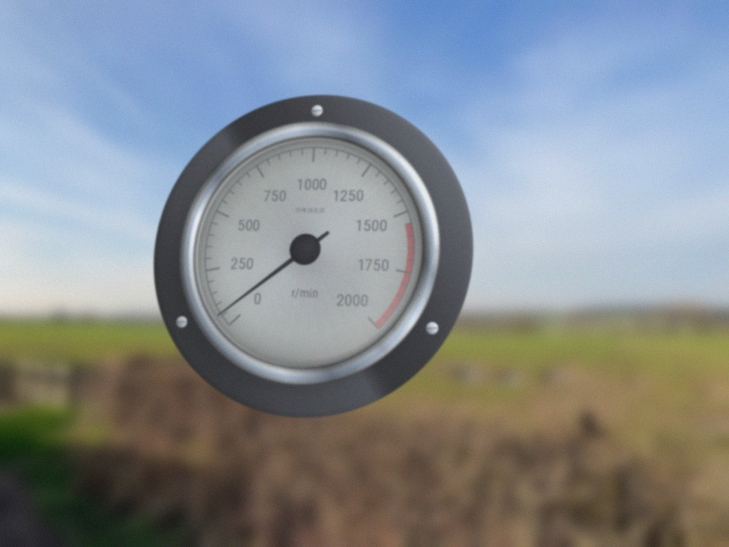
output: **50** rpm
